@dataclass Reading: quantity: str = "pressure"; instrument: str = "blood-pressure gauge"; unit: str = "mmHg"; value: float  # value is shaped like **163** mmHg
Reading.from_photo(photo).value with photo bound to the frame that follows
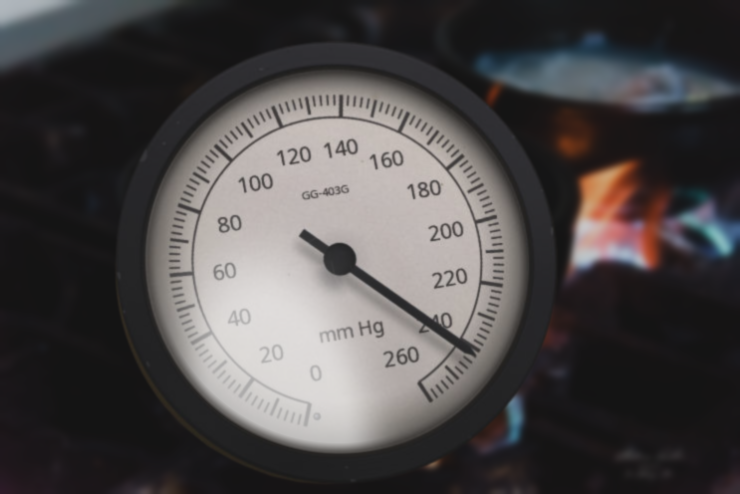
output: **242** mmHg
